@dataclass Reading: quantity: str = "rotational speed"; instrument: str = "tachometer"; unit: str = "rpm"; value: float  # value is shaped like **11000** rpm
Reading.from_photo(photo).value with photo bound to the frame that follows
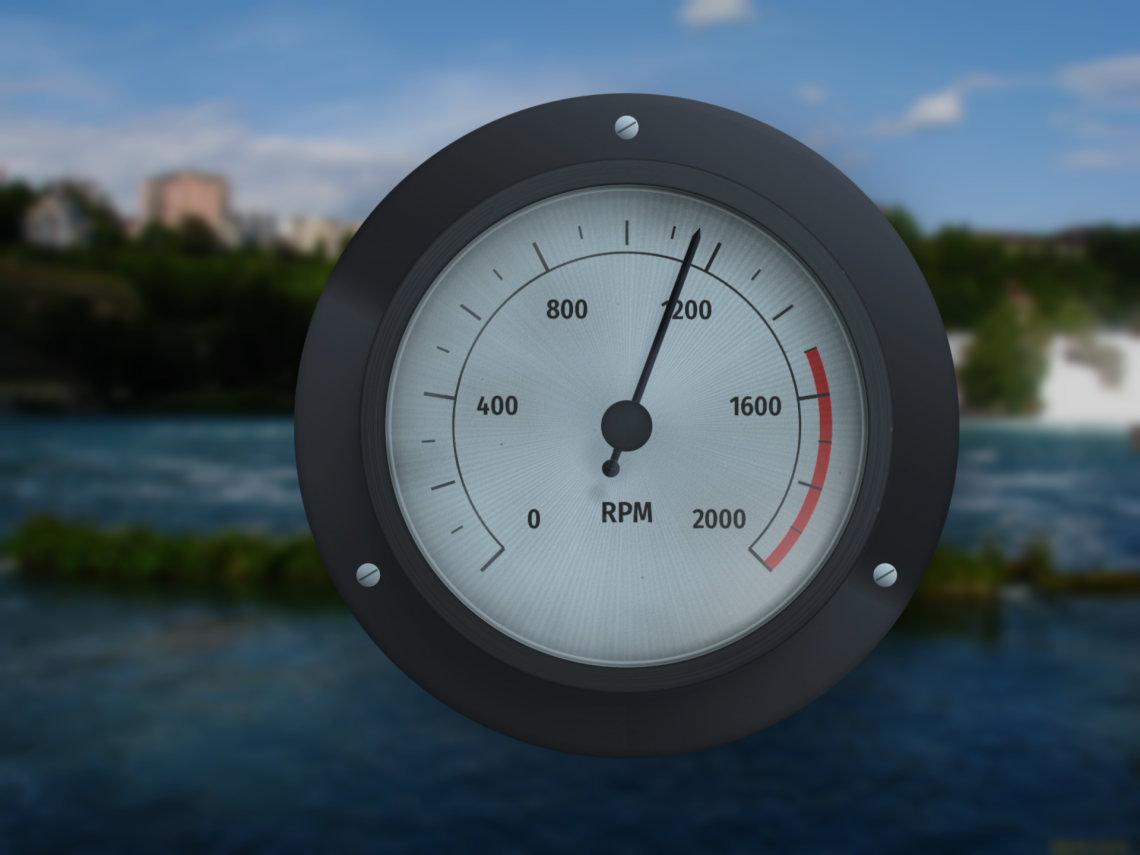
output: **1150** rpm
